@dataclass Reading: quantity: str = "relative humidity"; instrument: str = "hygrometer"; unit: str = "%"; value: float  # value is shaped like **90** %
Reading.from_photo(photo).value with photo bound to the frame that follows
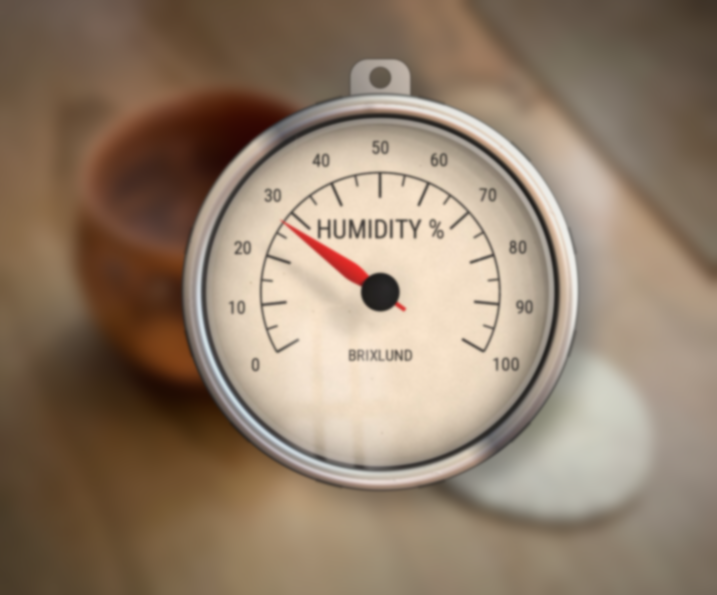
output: **27.5** %
